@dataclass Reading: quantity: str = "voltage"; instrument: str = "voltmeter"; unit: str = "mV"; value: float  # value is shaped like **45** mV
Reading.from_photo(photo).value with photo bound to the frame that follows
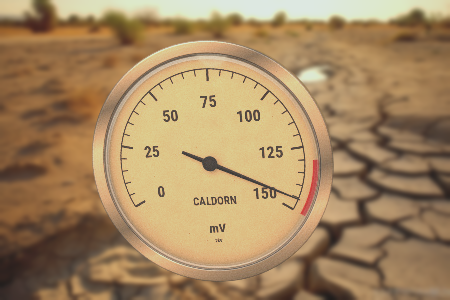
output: **145** mV
